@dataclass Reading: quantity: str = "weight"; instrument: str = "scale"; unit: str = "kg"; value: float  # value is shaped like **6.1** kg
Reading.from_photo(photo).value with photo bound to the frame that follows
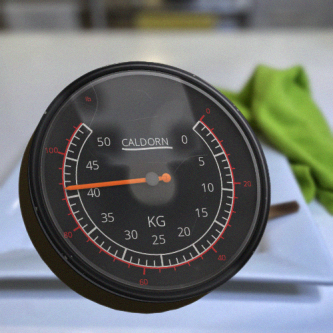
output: **41** kg
